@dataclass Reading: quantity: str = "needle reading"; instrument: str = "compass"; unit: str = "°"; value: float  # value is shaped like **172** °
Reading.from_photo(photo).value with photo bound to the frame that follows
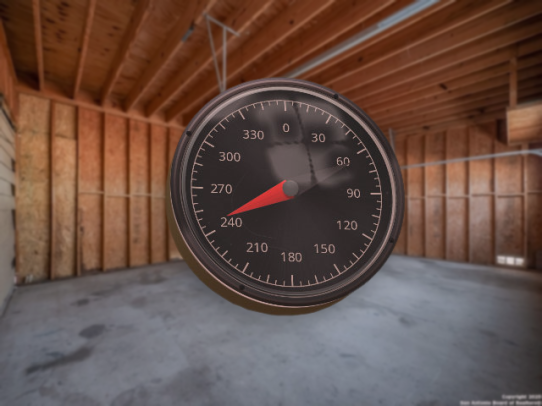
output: **245** °
